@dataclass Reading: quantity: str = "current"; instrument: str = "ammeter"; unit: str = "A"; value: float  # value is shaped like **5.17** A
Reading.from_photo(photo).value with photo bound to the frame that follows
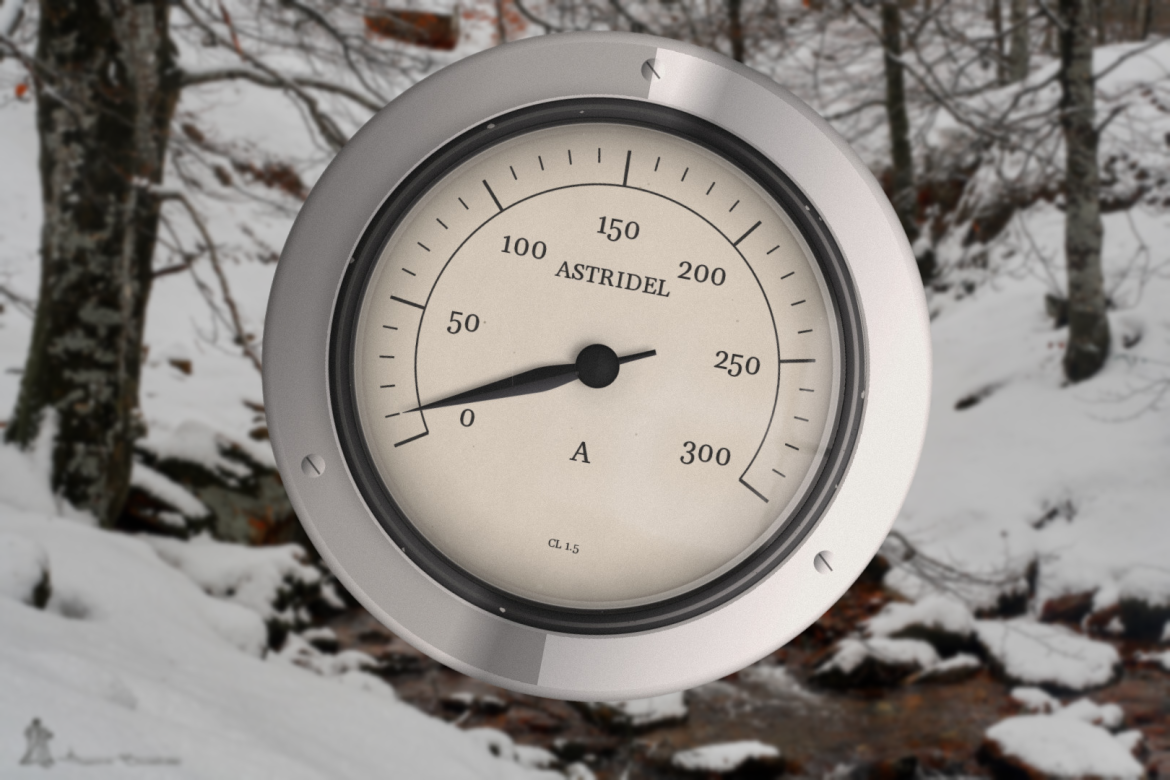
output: **10** A
